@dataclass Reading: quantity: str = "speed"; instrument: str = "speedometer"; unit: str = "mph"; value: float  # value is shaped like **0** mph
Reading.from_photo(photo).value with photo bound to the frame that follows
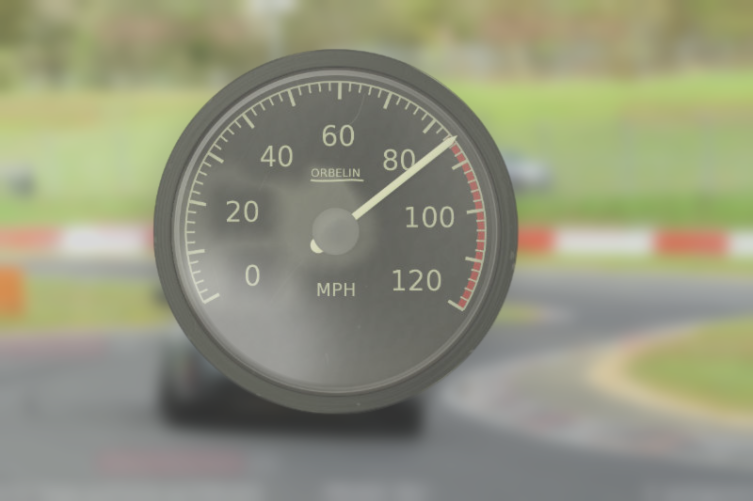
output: **85** mph
